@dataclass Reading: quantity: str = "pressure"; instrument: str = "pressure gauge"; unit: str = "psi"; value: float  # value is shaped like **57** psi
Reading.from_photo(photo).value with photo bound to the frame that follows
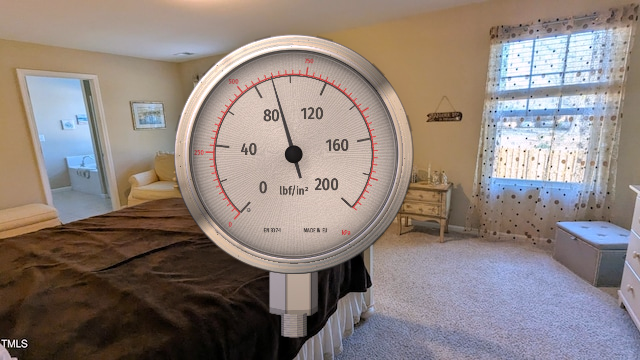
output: **90** psi
